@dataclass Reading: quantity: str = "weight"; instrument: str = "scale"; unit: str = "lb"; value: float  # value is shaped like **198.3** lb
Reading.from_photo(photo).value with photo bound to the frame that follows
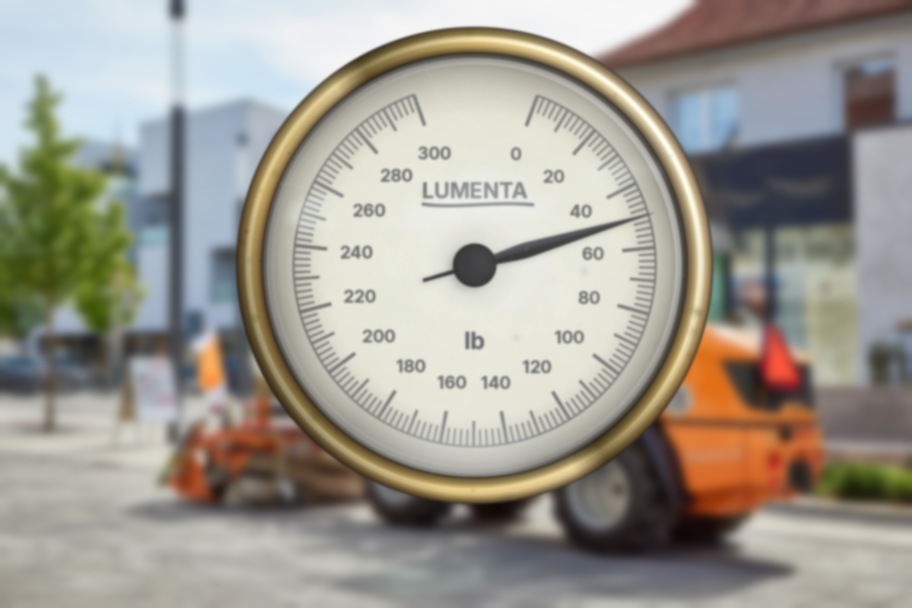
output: **50** lb
